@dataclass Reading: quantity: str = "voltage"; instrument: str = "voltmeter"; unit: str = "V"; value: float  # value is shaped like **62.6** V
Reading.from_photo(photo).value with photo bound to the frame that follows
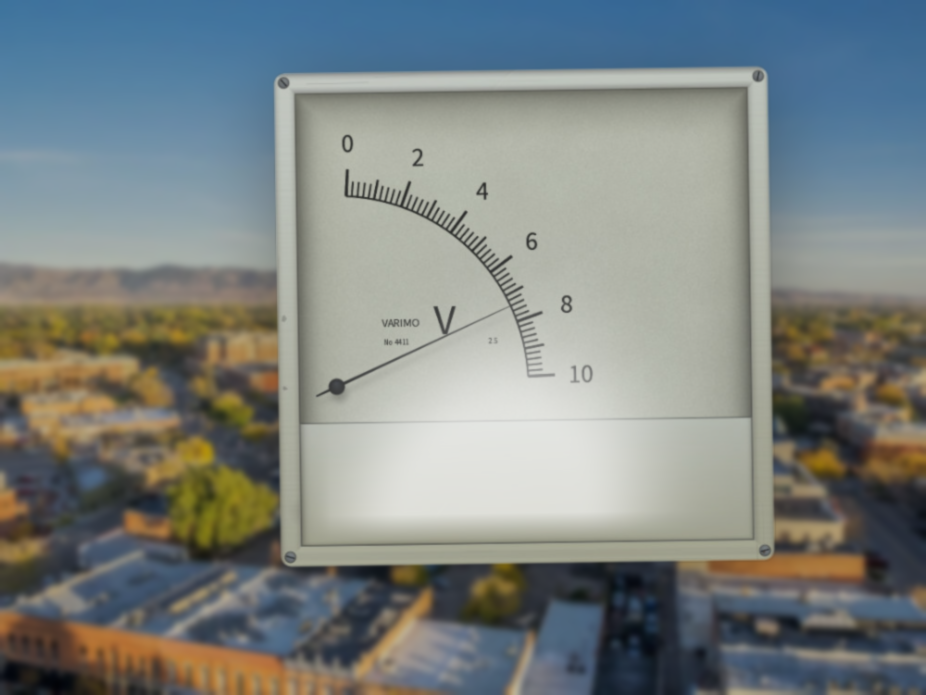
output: **7.4** V
